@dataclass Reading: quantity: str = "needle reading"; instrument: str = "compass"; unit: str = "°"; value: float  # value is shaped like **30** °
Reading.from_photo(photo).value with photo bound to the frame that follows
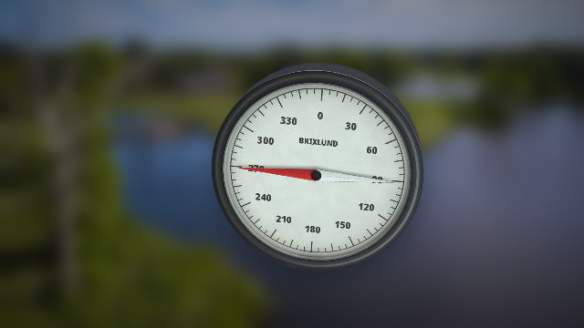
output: **270** °
